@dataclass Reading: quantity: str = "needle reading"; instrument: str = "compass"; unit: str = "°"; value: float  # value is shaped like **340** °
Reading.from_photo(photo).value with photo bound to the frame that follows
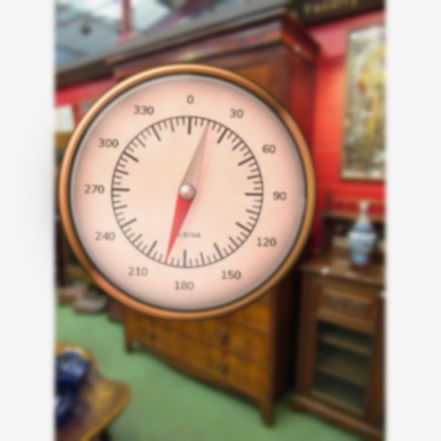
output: **195** °
